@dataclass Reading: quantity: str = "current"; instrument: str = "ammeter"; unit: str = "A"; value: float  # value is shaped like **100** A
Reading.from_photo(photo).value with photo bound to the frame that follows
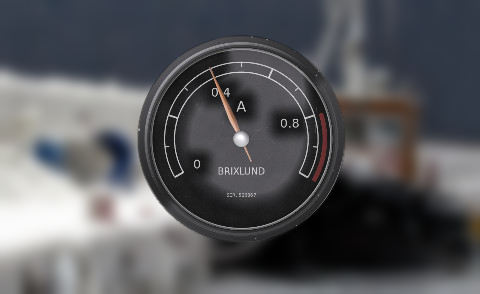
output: **0.4** A
